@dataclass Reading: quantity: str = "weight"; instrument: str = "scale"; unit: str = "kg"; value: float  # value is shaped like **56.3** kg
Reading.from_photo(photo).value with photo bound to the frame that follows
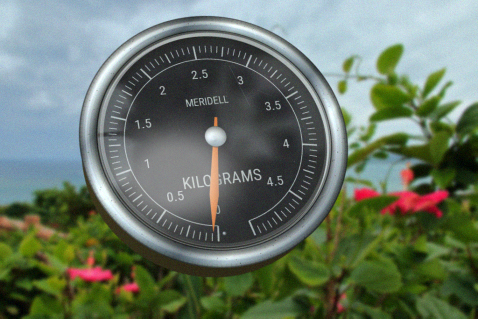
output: **0.05** kg
